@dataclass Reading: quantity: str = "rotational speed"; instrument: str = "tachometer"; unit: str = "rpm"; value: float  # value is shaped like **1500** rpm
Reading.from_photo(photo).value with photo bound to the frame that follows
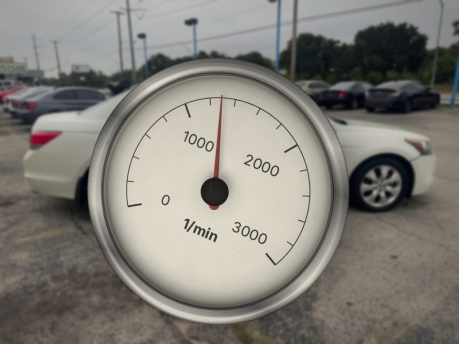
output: **1300** rpm
